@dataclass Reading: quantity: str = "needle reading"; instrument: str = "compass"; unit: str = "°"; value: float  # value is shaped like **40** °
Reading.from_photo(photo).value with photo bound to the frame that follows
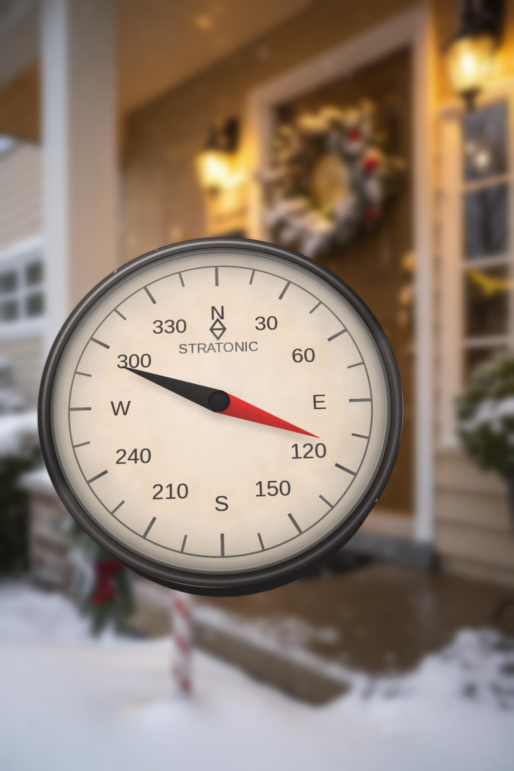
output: **112.5** °
